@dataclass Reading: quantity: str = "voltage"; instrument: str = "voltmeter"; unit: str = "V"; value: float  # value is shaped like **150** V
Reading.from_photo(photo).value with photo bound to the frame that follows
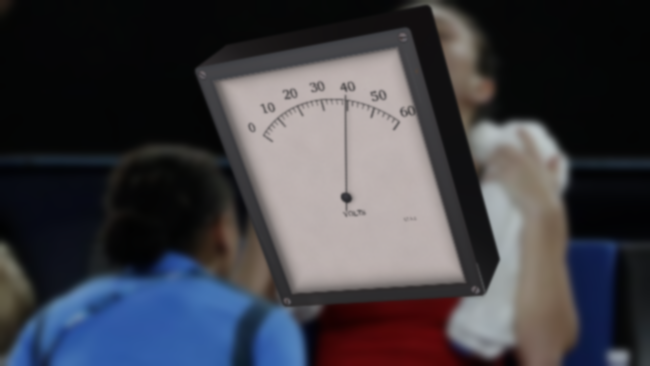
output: **40** V
